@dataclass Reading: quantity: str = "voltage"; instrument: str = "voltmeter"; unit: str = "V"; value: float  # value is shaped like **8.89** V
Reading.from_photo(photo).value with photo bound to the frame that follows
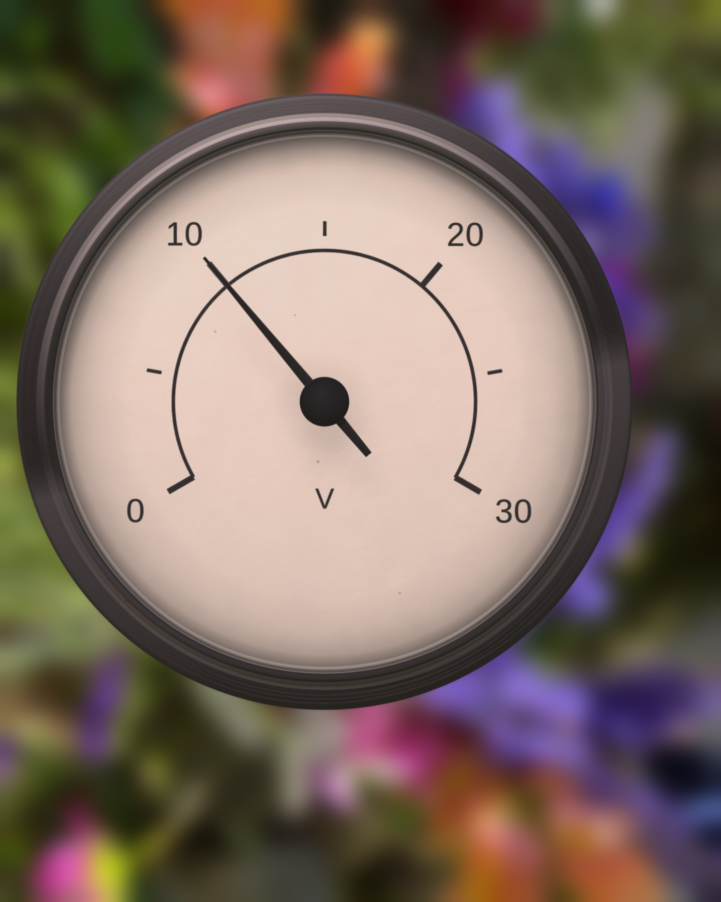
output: **10** V
